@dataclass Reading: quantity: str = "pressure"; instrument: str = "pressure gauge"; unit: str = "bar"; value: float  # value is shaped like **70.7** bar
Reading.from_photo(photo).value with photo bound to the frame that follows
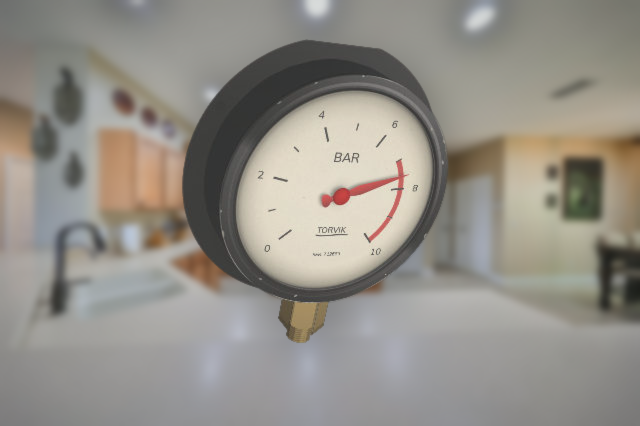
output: **7.5** bar
